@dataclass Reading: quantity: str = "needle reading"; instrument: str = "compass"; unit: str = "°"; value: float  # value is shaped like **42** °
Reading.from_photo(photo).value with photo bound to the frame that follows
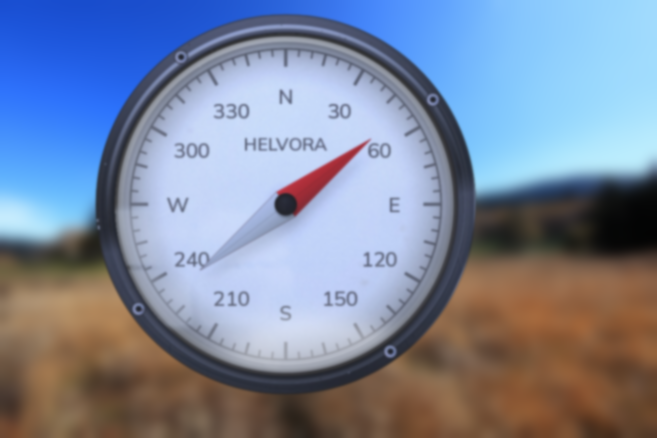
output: **52.5** °
